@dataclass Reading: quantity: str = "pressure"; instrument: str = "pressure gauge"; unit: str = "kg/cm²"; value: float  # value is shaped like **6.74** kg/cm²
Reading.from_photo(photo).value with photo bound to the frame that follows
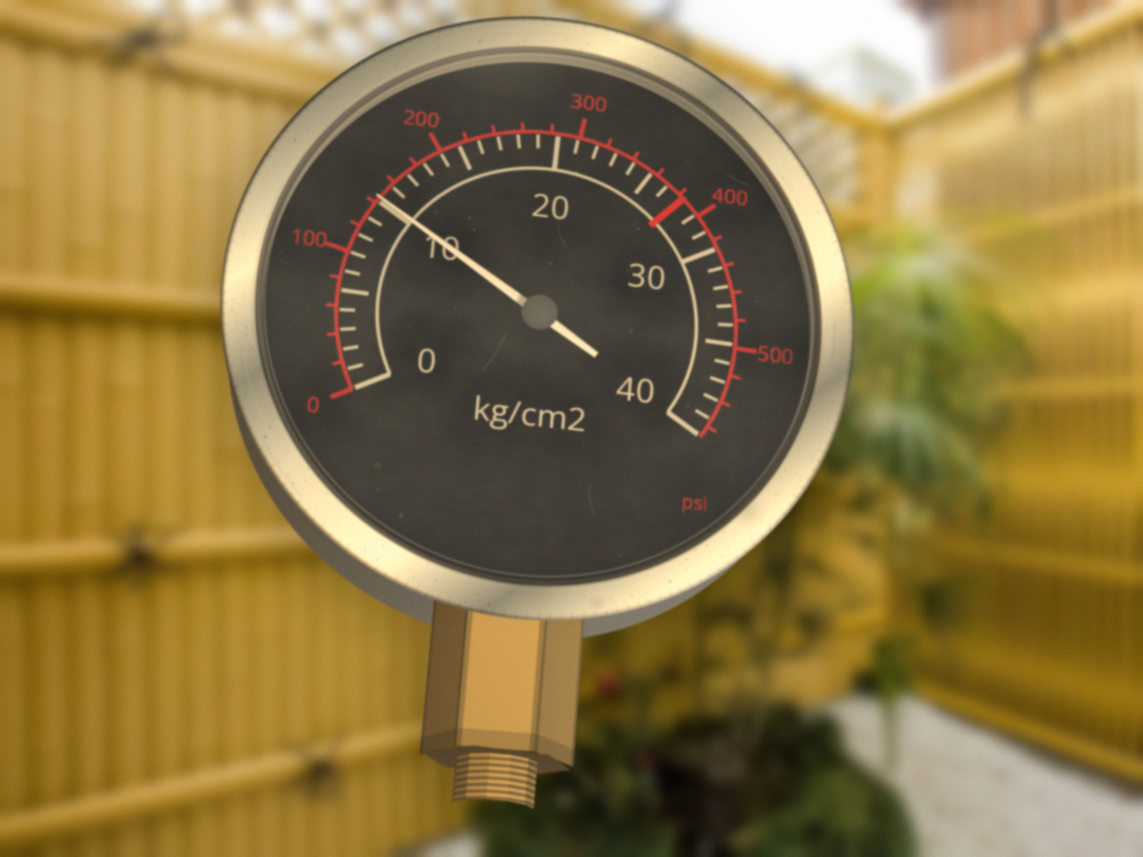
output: **10** kg/cm²
